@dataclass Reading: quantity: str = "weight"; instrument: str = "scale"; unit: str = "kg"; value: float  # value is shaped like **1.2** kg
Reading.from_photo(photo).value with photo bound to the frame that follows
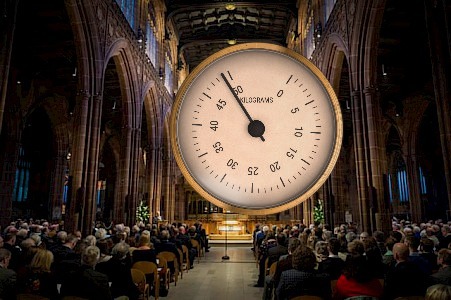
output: **49** kg
